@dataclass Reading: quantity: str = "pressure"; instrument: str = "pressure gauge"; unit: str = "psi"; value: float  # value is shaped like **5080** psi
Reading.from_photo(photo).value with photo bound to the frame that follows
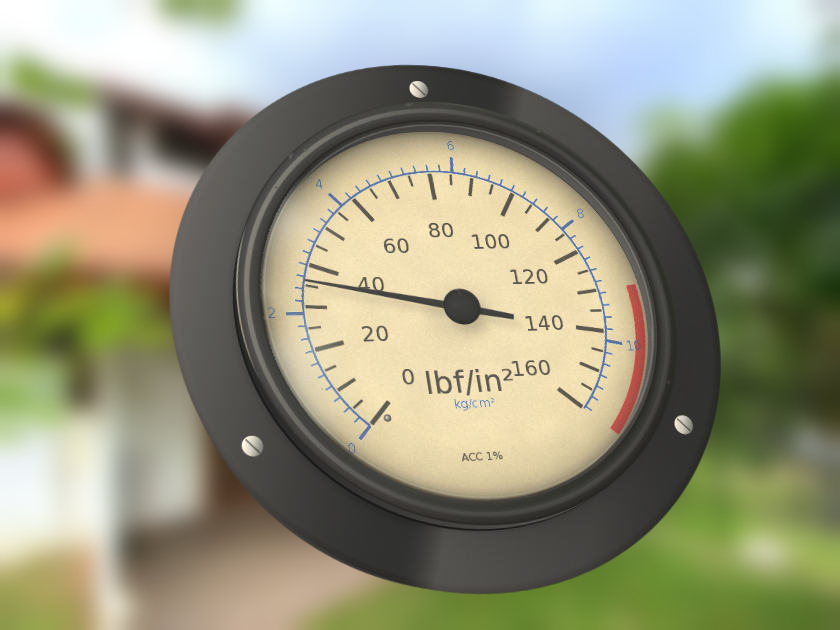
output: **35** psi
